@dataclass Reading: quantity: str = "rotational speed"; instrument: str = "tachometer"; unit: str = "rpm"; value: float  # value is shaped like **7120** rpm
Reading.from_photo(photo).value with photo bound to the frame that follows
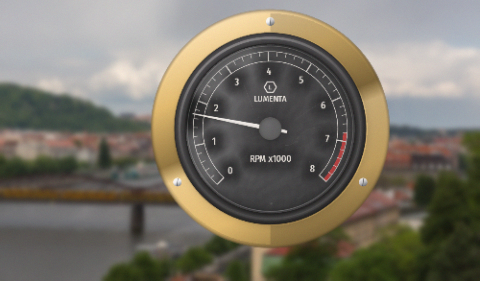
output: **1700** rpm
